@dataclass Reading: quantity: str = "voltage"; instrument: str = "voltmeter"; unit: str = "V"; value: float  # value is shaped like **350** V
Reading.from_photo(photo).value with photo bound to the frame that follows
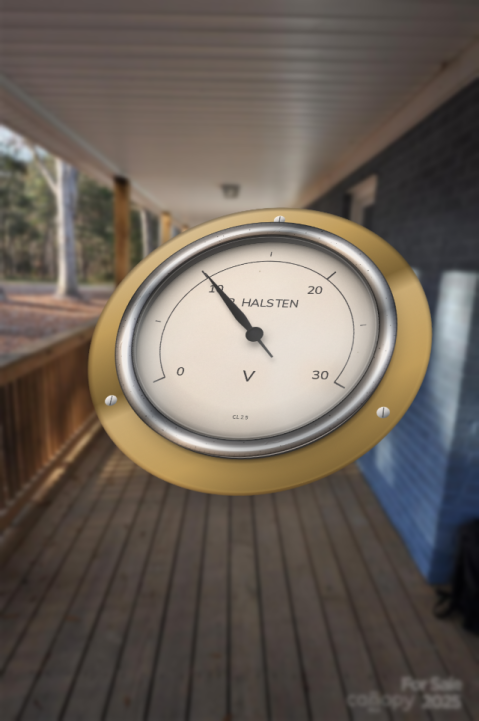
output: **10** V
